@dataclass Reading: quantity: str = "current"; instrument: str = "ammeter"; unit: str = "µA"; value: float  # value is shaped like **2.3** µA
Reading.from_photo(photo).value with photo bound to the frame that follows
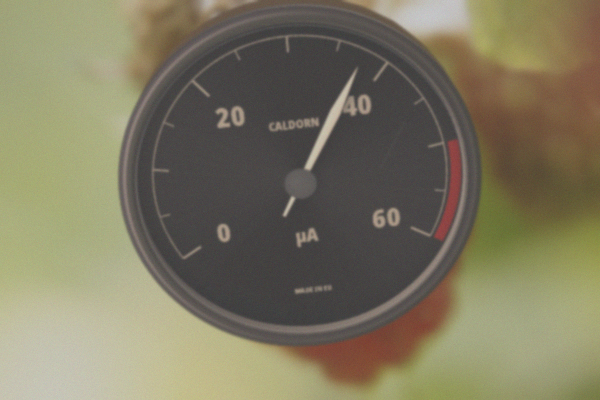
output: **37.5** µA
